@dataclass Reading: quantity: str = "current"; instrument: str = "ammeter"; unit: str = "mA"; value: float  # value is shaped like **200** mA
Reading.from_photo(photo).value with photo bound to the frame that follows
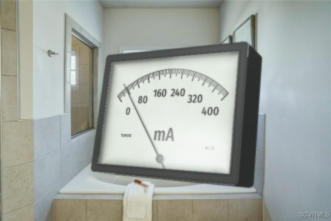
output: **40** mA
